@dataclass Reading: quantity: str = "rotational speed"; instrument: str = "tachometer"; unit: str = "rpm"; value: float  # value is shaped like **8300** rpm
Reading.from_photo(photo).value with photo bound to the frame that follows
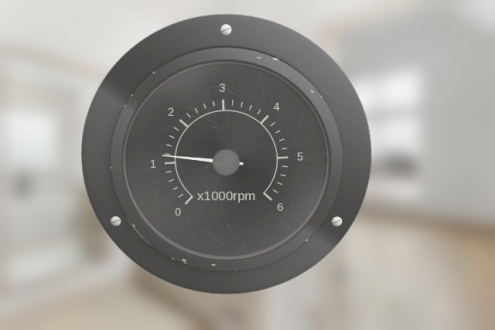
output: **1200** rpm
